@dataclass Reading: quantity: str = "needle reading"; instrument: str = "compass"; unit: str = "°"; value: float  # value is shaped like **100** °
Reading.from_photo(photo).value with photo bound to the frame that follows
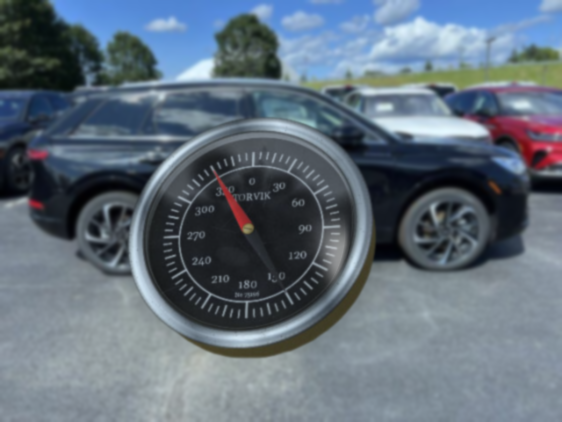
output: **330** °
